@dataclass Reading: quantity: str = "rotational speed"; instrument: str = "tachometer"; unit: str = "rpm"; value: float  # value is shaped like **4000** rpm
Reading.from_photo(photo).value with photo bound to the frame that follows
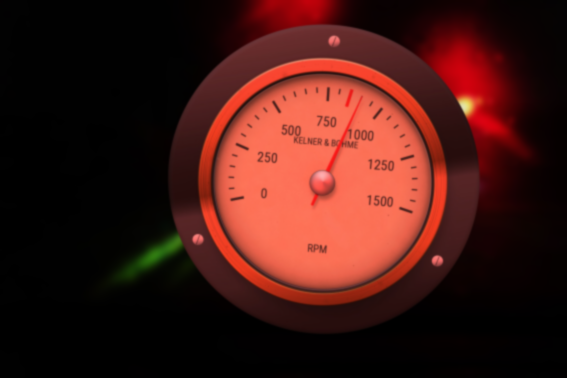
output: **900** rpm
